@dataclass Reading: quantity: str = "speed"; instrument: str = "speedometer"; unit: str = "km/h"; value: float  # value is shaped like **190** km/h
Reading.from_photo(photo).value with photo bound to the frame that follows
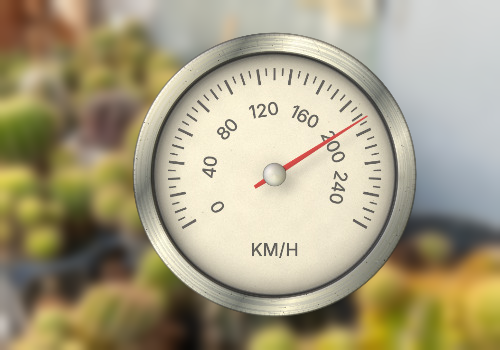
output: **192.5** km/h
